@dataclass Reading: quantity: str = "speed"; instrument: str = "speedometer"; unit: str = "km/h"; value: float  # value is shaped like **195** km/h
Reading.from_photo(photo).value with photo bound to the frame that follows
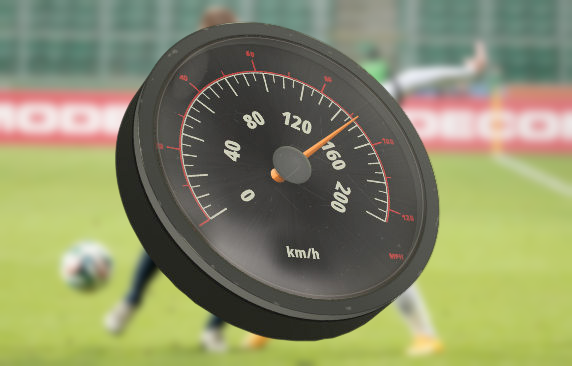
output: **147.5** km/h
